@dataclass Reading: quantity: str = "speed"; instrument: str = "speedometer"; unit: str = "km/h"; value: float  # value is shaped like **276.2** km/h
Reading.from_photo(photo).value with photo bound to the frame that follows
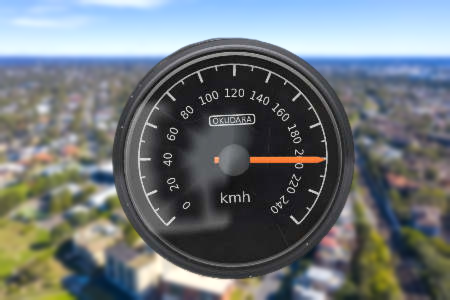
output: **200** km/h
